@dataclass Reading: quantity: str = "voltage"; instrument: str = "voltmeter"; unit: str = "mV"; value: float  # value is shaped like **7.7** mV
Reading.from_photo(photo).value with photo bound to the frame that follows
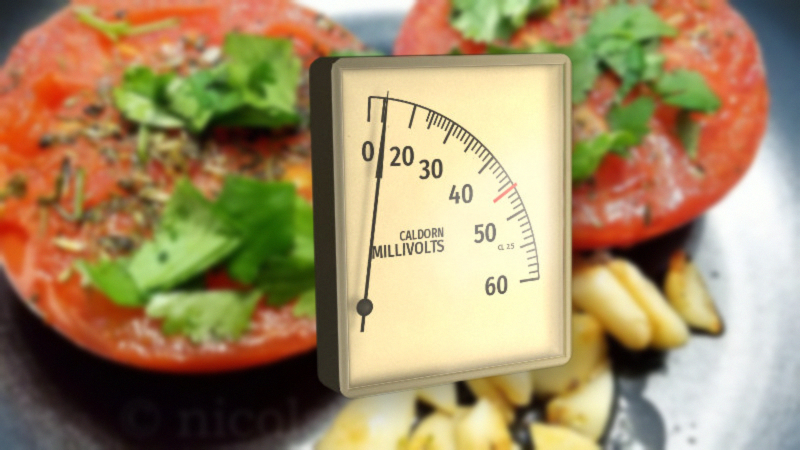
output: **10** mV
